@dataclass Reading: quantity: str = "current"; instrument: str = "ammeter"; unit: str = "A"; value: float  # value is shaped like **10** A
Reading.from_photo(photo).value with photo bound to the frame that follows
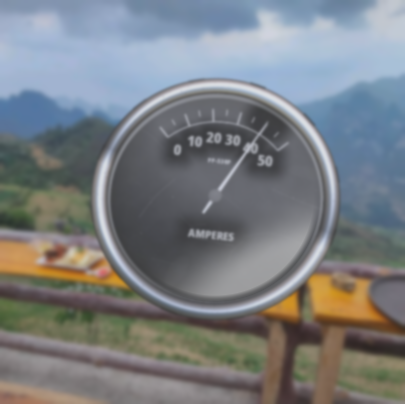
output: **40** A
